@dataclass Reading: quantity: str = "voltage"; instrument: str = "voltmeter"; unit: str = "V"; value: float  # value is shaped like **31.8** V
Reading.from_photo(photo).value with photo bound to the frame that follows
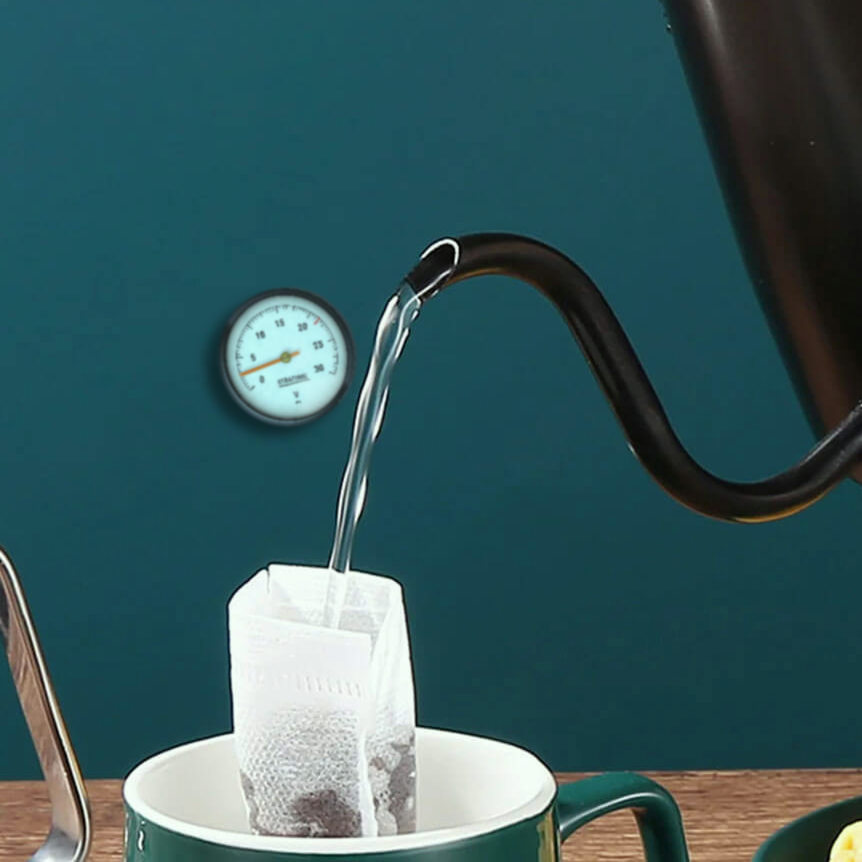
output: **2.5** V
